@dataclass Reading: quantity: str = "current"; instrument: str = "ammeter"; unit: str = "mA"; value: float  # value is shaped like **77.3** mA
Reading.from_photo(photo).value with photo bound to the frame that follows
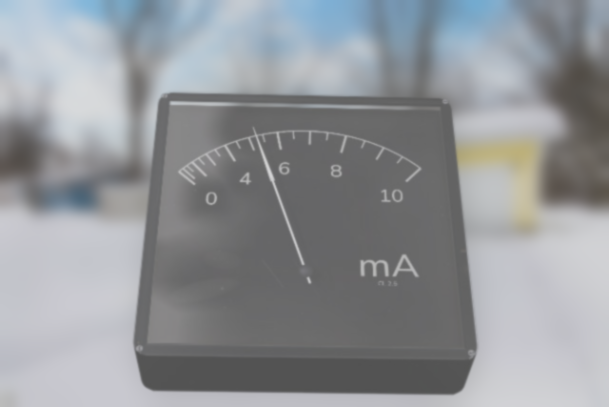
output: **5.25** mA
